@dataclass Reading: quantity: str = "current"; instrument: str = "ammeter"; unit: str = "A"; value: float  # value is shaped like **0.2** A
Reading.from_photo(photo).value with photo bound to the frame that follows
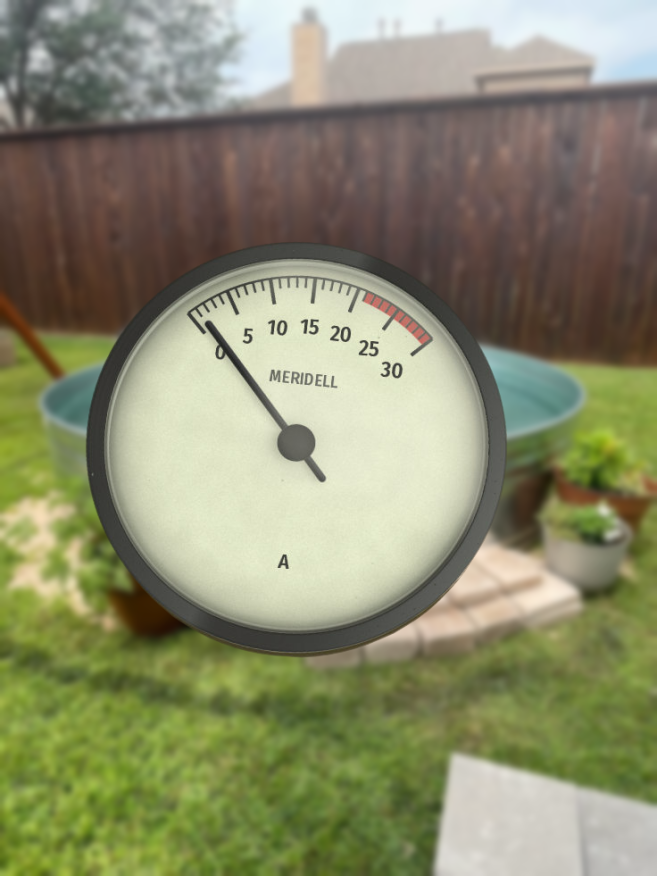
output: **1** A
